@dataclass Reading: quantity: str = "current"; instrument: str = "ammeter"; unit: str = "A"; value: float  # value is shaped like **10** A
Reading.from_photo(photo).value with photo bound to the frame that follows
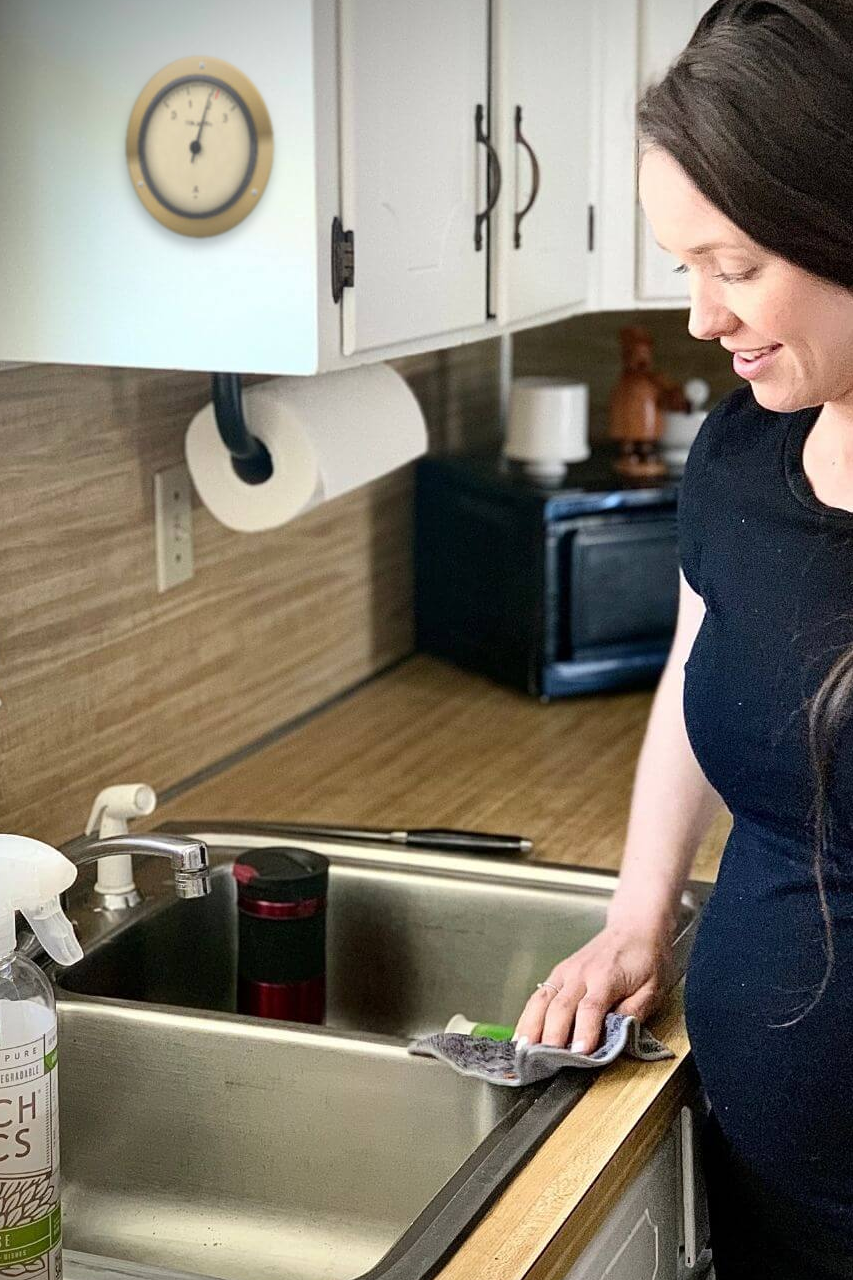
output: **2** A
